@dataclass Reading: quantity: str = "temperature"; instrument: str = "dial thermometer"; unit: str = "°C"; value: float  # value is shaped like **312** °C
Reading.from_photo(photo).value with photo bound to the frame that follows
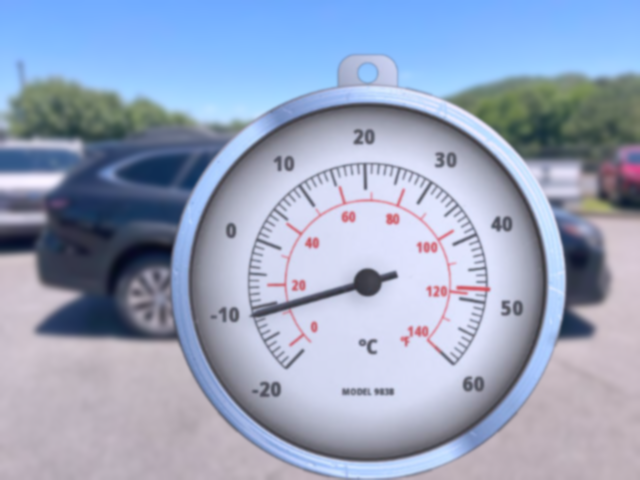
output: **-11** °C
